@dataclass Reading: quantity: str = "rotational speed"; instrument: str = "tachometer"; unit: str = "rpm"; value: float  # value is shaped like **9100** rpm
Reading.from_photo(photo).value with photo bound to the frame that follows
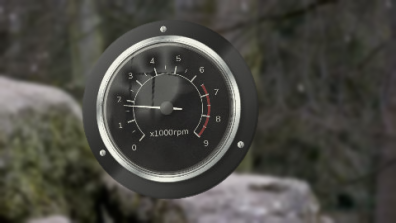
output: **1750** rpm
